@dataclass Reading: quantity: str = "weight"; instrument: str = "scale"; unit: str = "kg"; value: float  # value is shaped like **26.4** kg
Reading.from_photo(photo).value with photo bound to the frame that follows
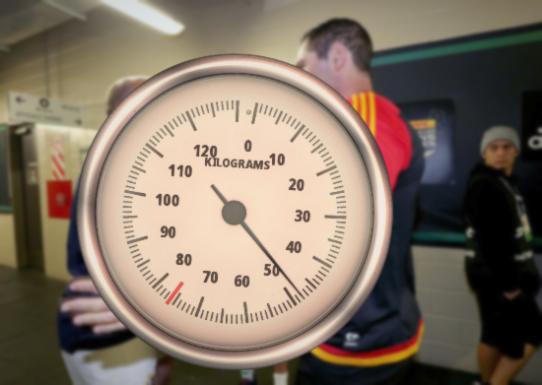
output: **48** kg
